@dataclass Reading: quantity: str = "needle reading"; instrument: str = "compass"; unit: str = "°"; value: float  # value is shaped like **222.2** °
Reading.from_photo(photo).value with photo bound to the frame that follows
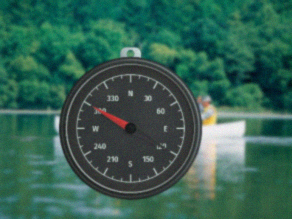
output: **300** °
